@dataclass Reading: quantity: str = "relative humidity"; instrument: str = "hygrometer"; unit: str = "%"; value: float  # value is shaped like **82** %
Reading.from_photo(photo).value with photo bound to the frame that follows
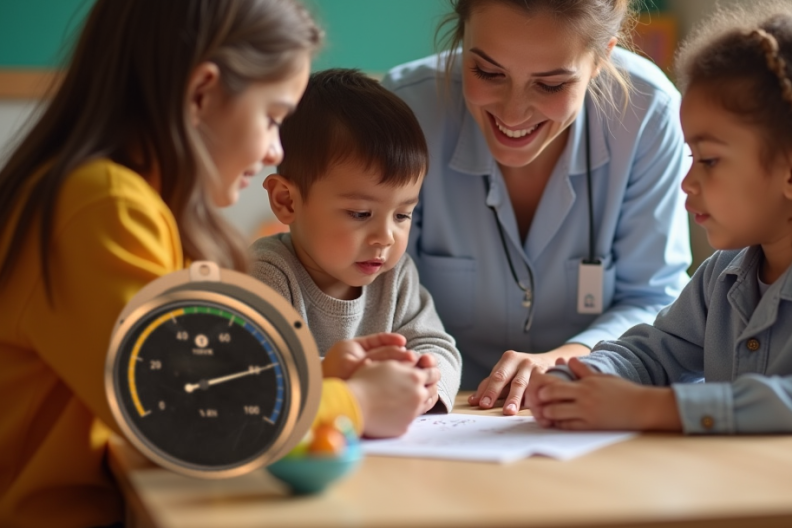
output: **80** %
